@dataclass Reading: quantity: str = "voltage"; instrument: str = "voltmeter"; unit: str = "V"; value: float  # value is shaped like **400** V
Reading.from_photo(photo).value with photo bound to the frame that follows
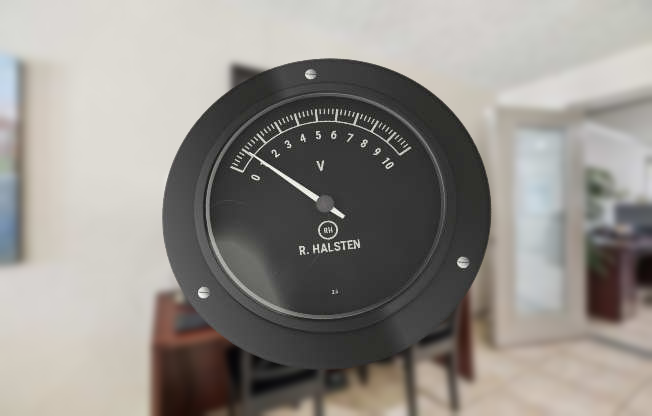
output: **1** V
